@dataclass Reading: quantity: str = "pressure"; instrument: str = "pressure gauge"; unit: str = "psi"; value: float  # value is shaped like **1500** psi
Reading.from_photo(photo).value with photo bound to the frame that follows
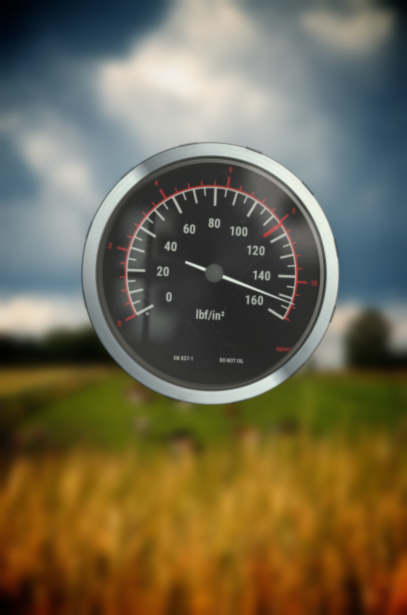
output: **152.5** psi
